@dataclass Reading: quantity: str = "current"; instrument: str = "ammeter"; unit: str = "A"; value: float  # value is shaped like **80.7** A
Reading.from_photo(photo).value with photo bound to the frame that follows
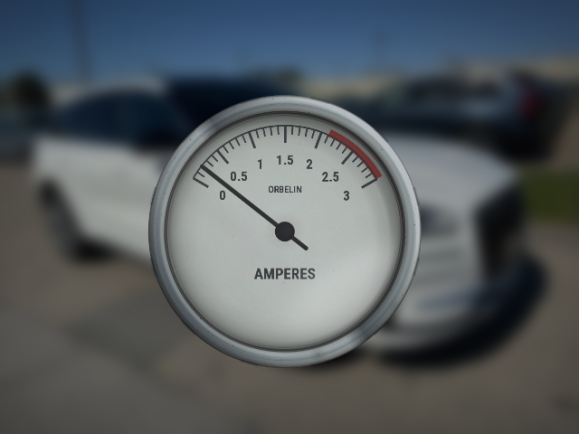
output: **0.2** A
